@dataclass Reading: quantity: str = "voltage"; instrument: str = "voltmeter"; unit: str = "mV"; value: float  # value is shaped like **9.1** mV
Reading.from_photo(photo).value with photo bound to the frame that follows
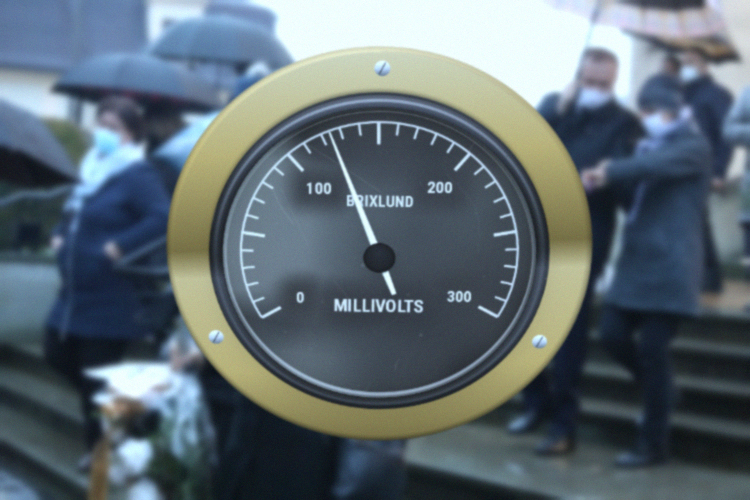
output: **125** mV
